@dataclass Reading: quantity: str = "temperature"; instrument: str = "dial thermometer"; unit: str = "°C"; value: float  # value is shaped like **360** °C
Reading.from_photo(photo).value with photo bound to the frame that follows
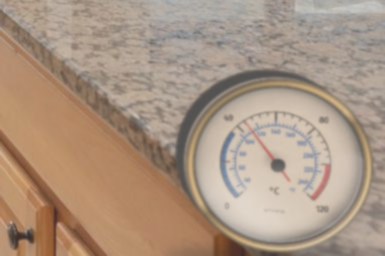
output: **44** °C
